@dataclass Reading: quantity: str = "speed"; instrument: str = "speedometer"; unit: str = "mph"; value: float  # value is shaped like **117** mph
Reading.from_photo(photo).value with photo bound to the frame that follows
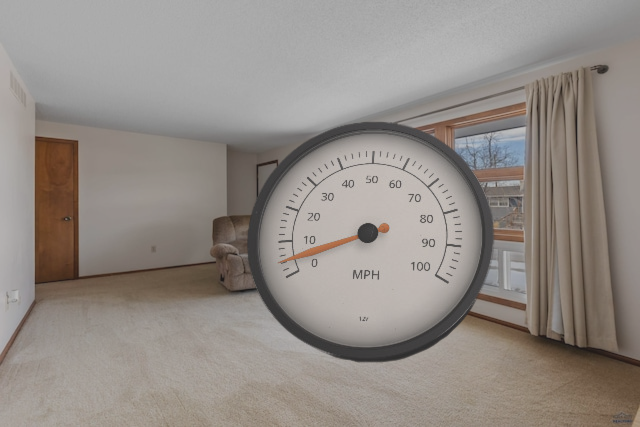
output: **4** mph
